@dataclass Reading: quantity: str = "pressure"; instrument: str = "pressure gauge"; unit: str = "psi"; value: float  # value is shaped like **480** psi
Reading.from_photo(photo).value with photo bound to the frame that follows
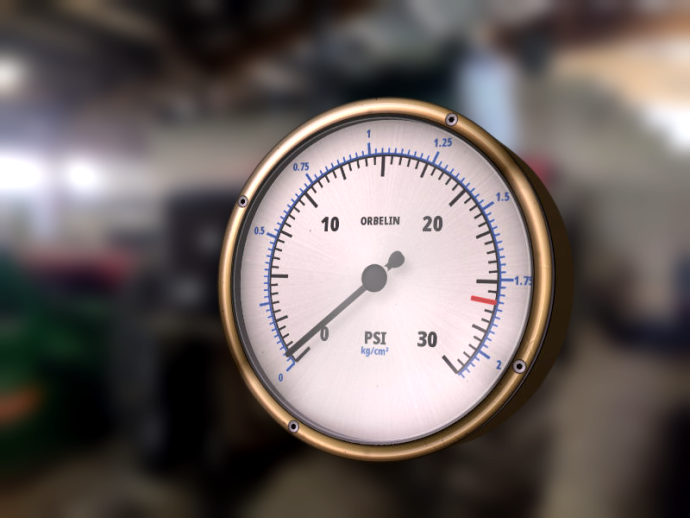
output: **0.5** psi
